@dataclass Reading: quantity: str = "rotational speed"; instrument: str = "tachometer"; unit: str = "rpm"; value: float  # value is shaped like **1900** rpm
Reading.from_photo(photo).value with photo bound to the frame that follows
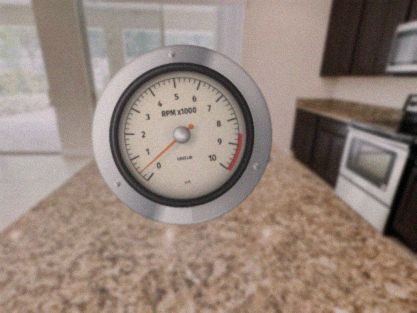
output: **400** rpm
